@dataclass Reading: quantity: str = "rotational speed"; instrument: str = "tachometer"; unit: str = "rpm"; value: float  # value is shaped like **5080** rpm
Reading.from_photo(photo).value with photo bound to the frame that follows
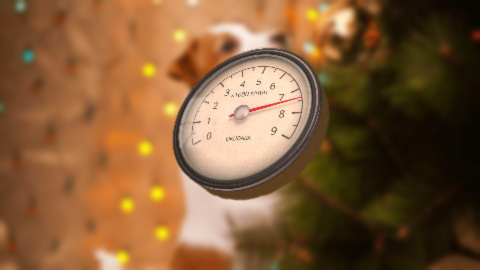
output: **7500** rpm
